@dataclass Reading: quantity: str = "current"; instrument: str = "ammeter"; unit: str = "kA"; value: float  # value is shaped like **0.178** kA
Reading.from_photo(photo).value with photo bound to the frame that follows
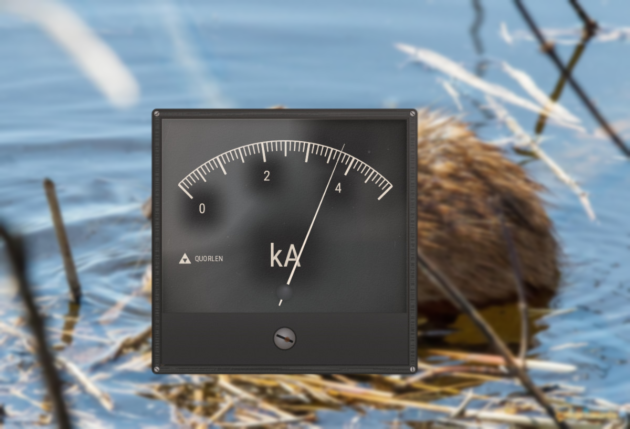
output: **3.7** kA
